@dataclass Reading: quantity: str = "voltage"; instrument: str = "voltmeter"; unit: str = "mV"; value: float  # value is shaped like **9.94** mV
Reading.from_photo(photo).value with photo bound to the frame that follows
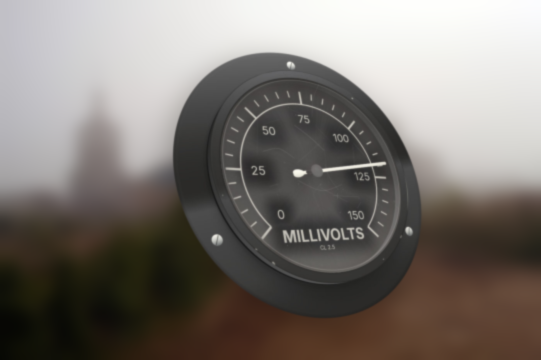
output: **120** mV
